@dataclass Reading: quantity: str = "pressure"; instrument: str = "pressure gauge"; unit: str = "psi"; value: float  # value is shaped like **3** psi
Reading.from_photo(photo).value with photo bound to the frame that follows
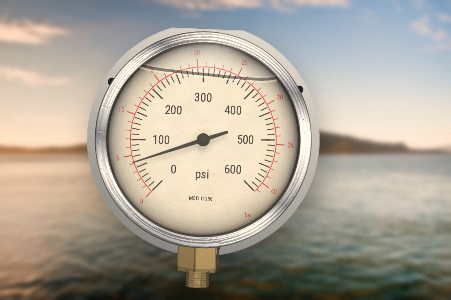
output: **60** psi
